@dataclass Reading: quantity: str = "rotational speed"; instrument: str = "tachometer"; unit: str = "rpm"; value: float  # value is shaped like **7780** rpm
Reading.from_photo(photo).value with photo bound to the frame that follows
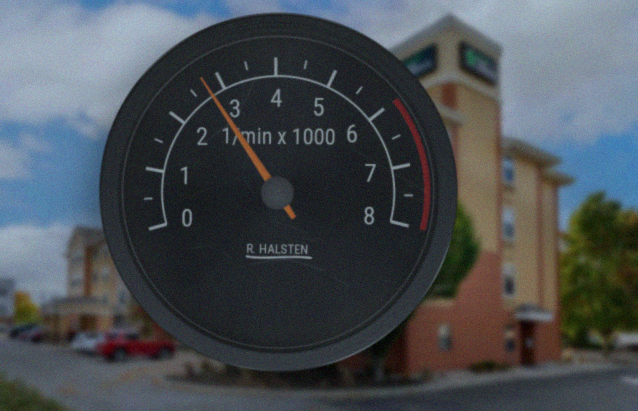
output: **2750** rpm
